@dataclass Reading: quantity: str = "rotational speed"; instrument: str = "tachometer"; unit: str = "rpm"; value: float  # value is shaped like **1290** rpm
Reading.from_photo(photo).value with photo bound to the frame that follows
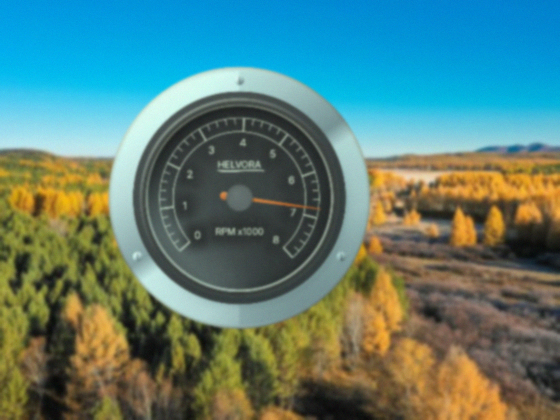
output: **6800** rpm
